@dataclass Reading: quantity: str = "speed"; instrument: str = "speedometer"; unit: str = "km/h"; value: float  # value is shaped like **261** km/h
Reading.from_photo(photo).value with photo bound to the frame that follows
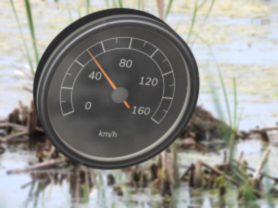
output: **50** km/h
